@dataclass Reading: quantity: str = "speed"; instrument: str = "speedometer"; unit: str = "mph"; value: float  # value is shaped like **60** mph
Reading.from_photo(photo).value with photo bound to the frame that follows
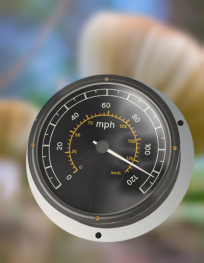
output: **112.5** mph
